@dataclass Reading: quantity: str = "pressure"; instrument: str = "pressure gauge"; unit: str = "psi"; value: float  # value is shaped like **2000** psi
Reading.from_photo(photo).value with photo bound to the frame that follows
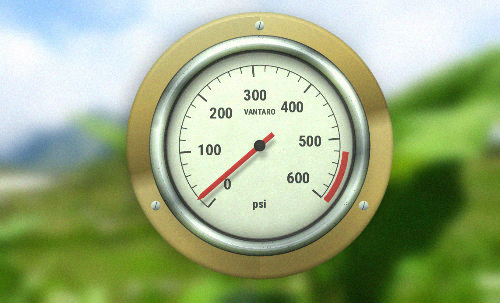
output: **20** psi
